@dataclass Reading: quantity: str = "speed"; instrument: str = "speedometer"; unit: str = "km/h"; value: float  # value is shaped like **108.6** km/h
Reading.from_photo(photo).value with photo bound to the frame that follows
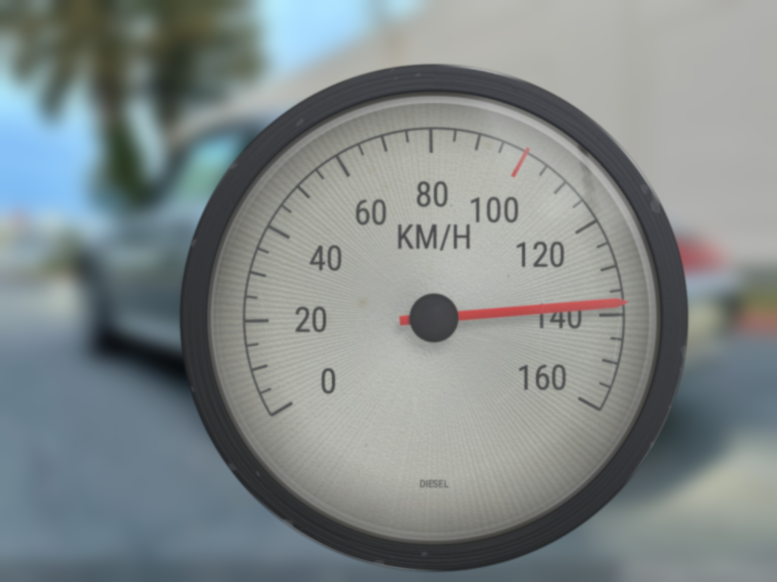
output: **137.5** km/h
